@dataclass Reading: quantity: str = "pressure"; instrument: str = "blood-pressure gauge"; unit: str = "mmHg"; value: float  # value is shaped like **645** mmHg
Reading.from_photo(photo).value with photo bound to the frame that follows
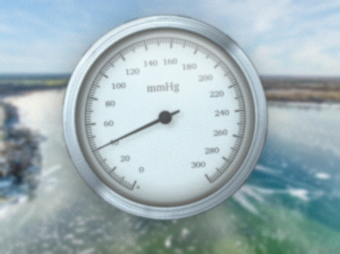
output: **40** mmHg
